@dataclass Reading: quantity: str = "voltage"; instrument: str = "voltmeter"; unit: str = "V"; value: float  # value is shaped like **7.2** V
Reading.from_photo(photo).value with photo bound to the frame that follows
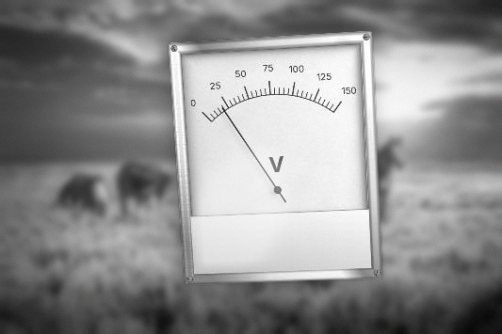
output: **20** V
